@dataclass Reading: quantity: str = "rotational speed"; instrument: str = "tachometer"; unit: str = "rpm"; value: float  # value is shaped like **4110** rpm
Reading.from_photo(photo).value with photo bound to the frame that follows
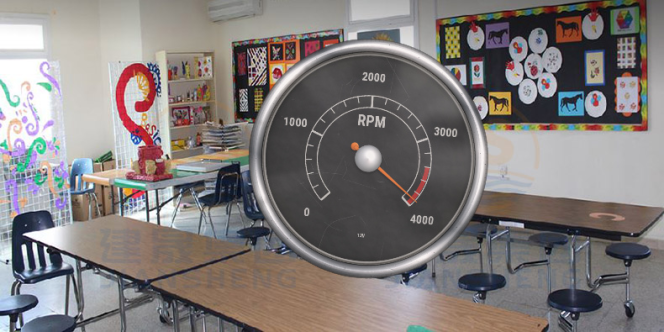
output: **3900** rpm
